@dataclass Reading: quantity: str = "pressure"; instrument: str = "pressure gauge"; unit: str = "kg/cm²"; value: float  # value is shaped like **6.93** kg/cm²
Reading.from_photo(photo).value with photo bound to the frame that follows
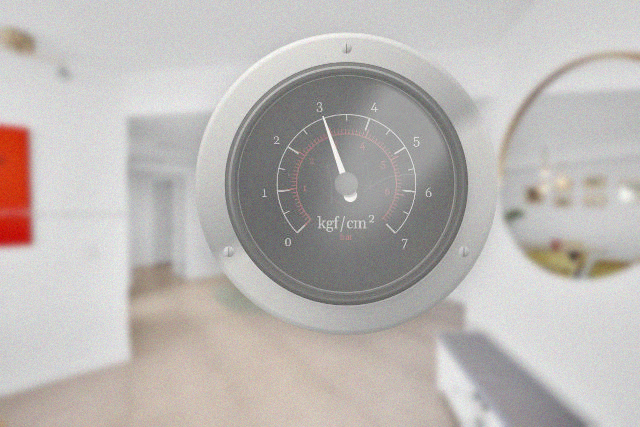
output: **3** kg/cm²
